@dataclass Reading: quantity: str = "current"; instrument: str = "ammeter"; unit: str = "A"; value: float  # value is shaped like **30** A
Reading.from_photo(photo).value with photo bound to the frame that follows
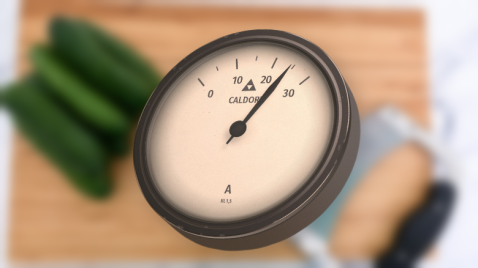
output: **25** A
